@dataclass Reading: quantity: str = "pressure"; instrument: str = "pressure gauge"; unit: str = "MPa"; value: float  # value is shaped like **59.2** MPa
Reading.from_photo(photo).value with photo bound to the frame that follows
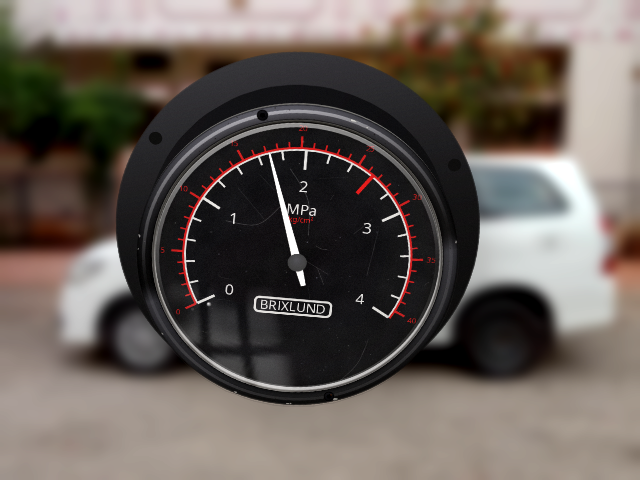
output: **1.7** MPa
